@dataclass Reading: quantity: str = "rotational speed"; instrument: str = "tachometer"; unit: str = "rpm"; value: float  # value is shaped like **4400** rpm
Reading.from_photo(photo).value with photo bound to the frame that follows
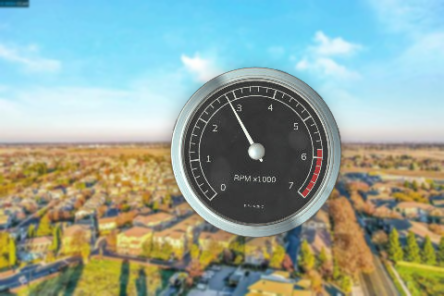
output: **2800** rpm
